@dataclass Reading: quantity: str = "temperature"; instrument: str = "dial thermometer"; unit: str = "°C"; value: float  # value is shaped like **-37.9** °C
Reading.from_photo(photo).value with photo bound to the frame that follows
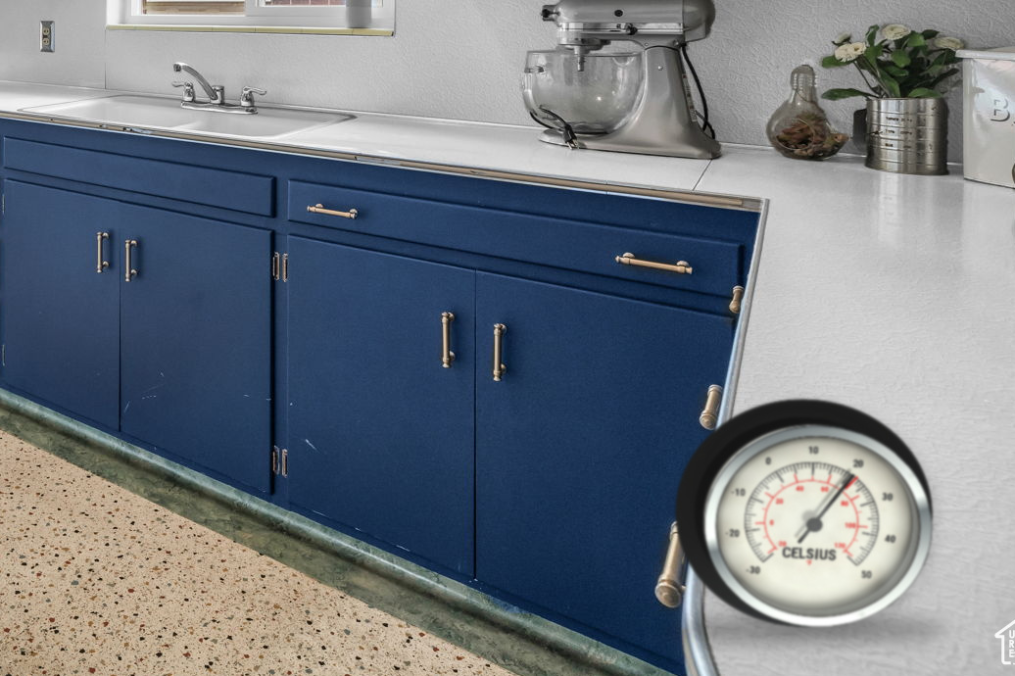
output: **20** °C
